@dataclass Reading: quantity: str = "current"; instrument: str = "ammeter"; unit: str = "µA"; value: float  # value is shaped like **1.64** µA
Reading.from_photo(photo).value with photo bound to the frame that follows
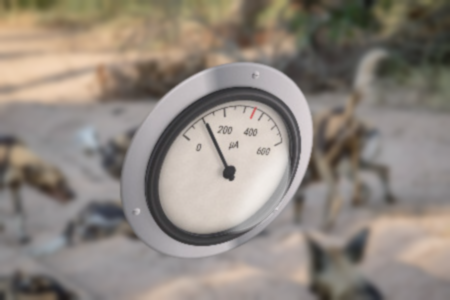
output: **100** µA
